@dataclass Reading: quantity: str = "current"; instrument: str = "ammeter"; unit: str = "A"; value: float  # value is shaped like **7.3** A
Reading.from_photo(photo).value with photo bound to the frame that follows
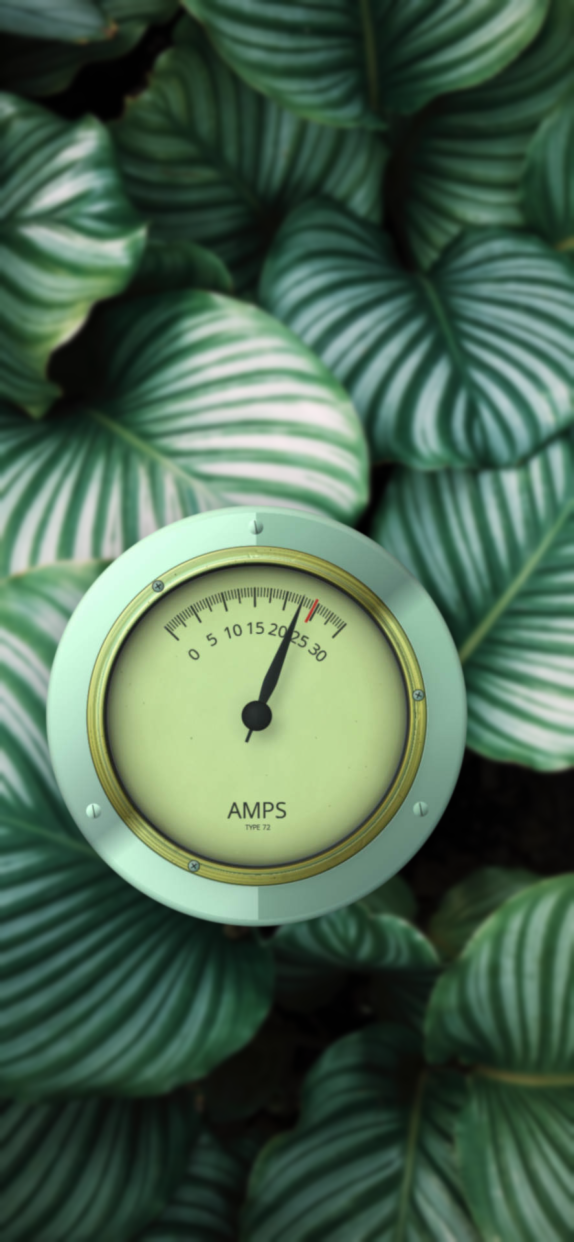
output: **22.5** A
